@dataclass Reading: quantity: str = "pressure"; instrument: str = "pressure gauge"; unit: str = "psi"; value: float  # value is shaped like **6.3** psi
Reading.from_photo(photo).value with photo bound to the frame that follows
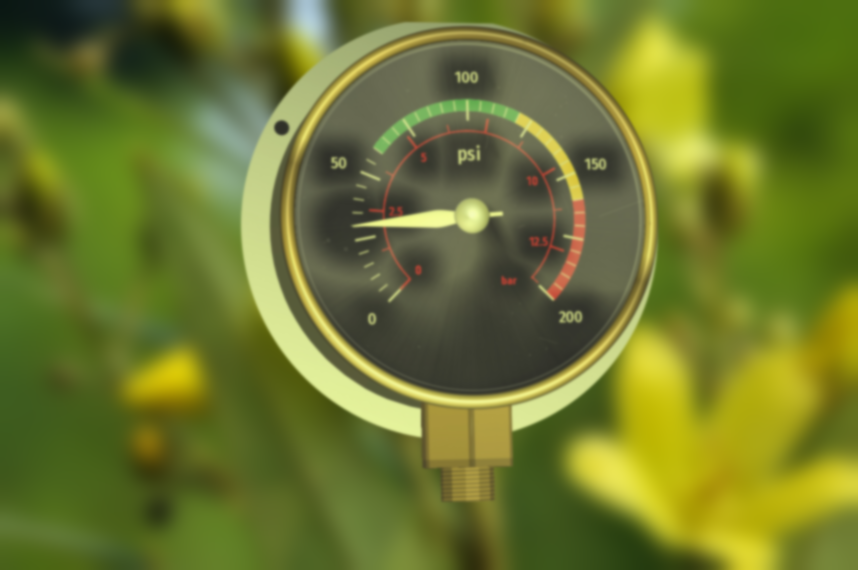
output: **30** psi
